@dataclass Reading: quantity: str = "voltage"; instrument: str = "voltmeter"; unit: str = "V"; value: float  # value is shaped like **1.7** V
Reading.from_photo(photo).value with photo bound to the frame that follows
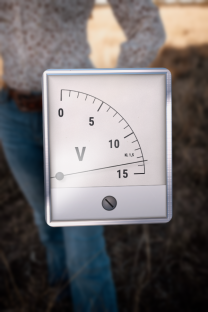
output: **13.5** V
